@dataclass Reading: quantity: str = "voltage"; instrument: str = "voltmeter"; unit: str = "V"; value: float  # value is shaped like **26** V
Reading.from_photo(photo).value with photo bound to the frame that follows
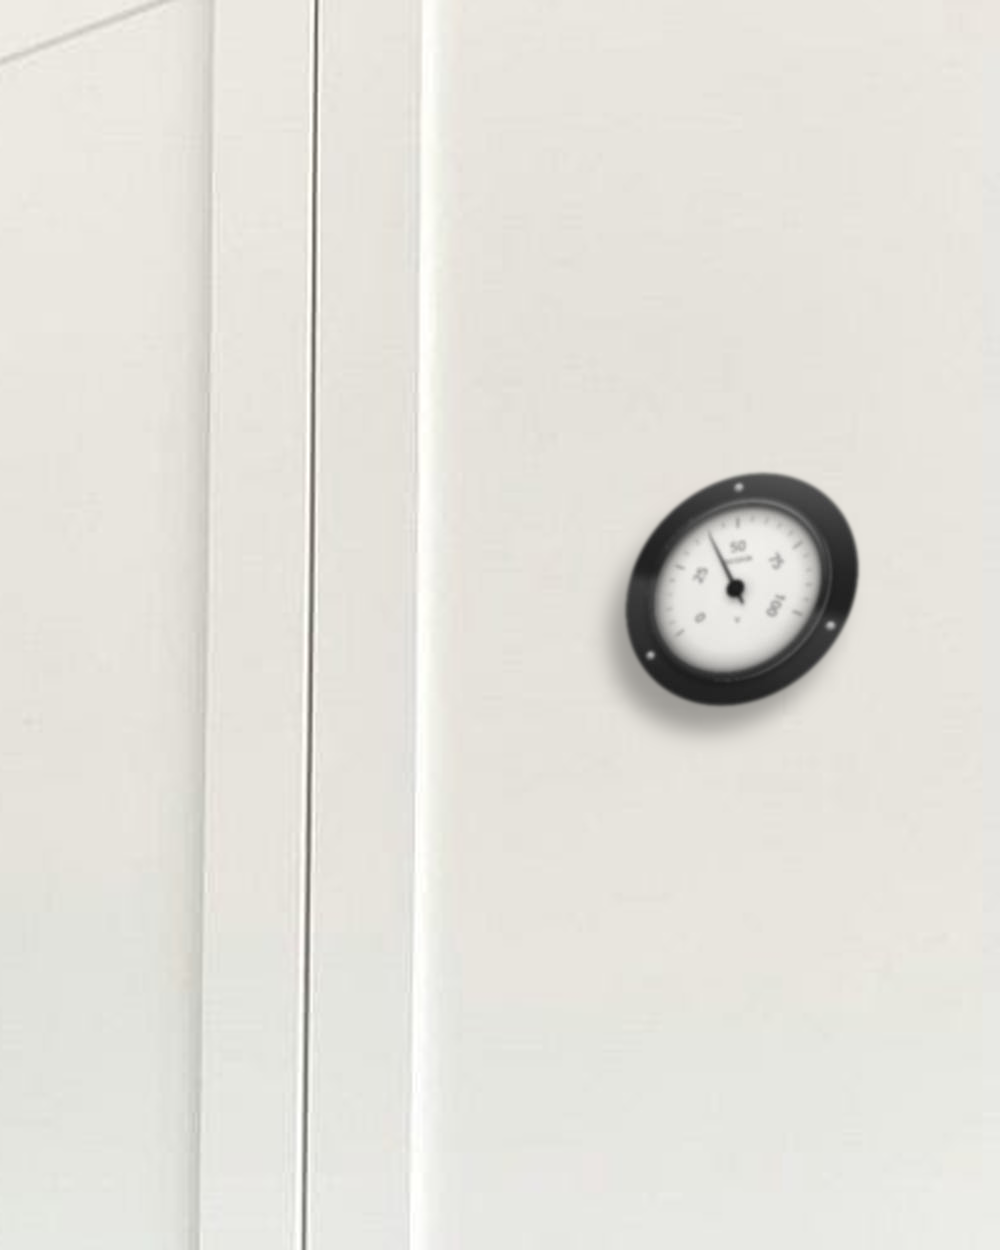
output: **40** V
